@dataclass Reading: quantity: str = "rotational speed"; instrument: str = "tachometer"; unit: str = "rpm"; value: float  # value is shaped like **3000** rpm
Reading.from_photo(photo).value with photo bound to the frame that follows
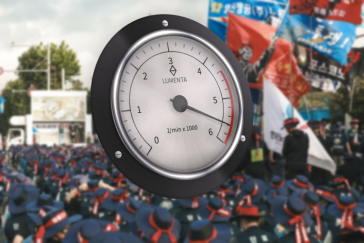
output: **5600** rpm
